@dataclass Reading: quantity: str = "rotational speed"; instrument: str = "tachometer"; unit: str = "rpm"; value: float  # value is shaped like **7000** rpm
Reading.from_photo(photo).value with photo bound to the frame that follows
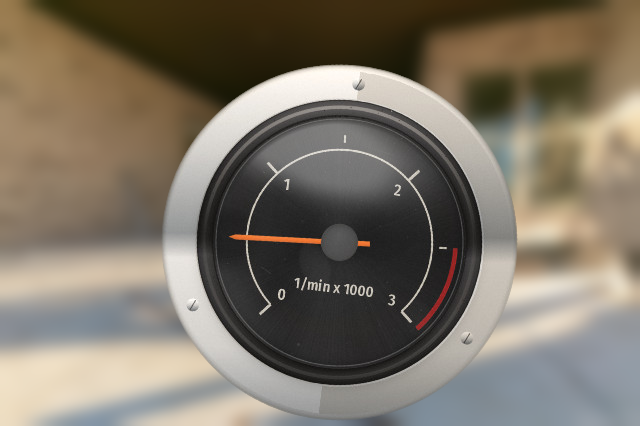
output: **500** rpm
